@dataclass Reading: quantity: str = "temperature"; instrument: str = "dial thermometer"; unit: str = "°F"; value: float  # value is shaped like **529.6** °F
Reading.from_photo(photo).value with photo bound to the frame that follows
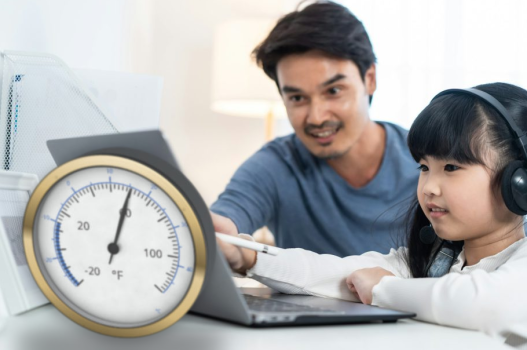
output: **60** °F
